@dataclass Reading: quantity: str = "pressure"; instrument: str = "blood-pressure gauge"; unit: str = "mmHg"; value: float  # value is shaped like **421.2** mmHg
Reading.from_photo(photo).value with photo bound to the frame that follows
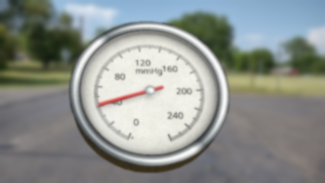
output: **40** mmHg
